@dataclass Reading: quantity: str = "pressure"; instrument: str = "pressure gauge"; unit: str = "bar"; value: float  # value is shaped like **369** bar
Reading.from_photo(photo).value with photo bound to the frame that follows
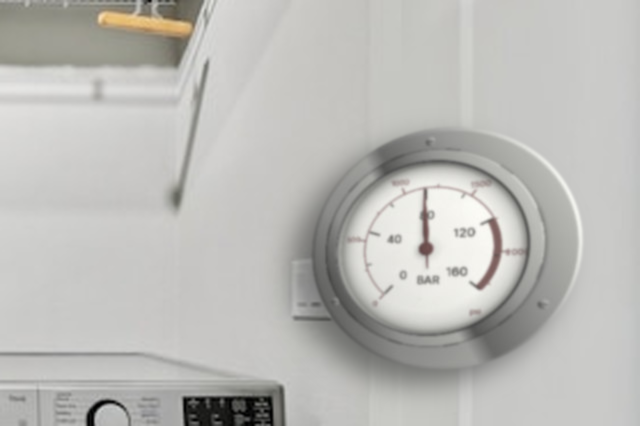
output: **80** bar
